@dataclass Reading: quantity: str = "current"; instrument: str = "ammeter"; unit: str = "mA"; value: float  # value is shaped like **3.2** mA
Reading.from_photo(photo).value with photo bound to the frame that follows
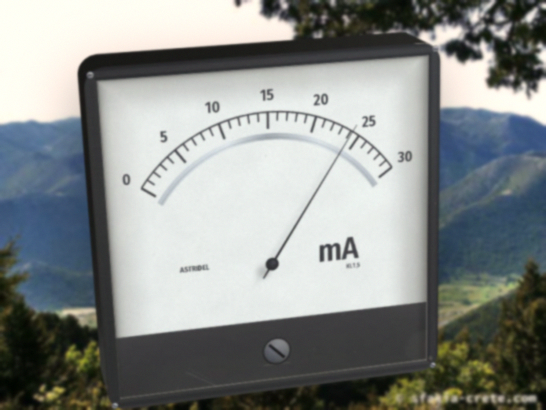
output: **24** mA
